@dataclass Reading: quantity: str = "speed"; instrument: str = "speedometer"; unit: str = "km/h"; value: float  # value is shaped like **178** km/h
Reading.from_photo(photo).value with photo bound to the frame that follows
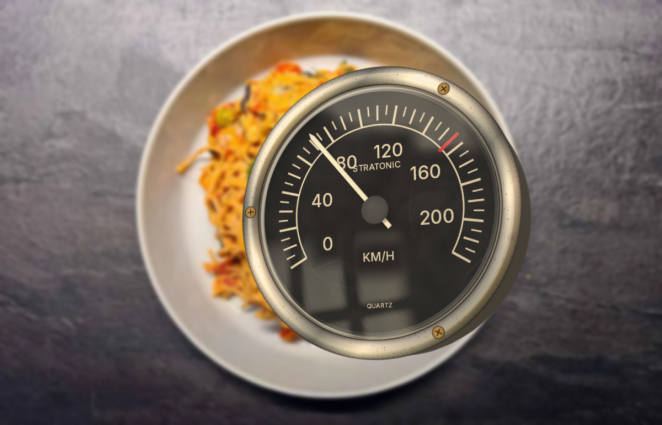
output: **72.5** km/h
